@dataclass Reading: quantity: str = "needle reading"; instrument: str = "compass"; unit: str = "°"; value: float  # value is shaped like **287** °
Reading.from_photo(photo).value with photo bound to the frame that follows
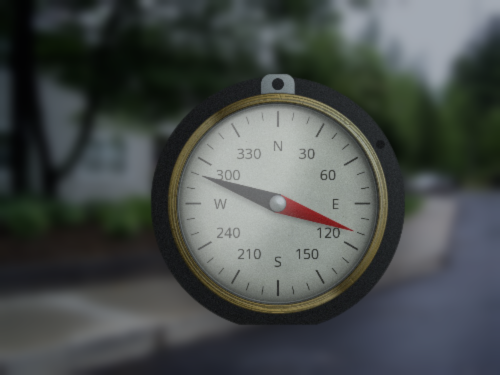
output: **110** °
